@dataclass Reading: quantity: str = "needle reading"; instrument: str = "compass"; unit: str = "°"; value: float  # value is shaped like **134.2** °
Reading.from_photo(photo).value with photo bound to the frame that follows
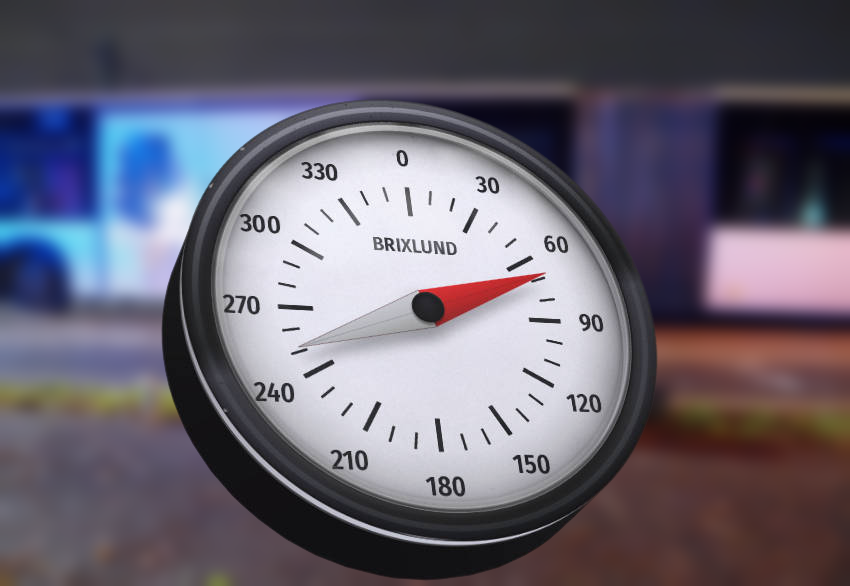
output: **70** °
